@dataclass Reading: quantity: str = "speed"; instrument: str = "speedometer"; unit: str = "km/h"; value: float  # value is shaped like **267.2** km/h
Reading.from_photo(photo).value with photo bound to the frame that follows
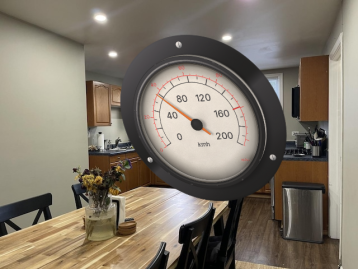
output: **60** km/h
